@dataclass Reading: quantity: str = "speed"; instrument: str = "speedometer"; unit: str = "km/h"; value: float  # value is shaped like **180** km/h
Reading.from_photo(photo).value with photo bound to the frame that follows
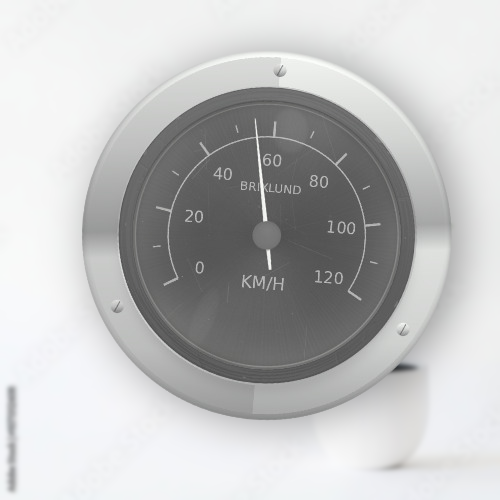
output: **55** km/h
